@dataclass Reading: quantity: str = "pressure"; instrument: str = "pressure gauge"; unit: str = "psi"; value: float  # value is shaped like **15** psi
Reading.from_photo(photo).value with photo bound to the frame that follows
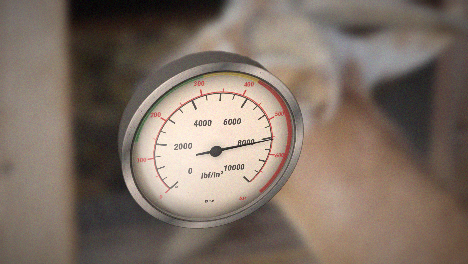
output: **8000** psi
